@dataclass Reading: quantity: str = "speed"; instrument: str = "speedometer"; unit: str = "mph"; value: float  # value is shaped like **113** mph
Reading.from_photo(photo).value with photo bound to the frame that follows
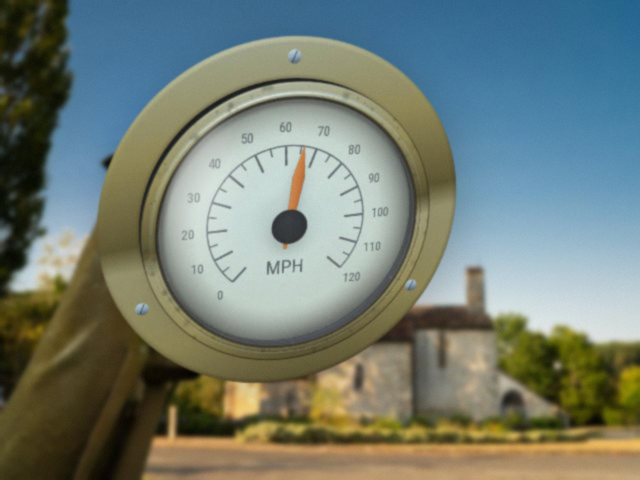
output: **65** mph
